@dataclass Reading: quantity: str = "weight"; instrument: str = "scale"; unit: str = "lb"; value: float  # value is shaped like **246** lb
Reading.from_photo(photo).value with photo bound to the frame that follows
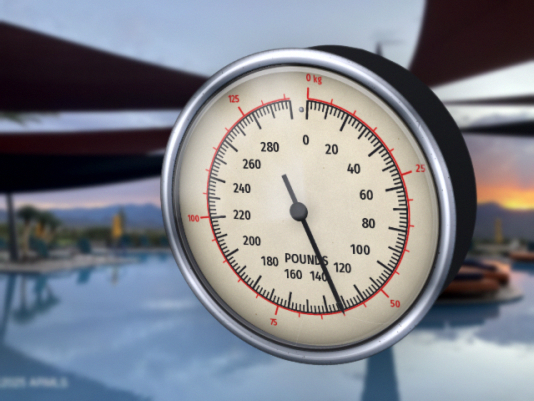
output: **130** lb
